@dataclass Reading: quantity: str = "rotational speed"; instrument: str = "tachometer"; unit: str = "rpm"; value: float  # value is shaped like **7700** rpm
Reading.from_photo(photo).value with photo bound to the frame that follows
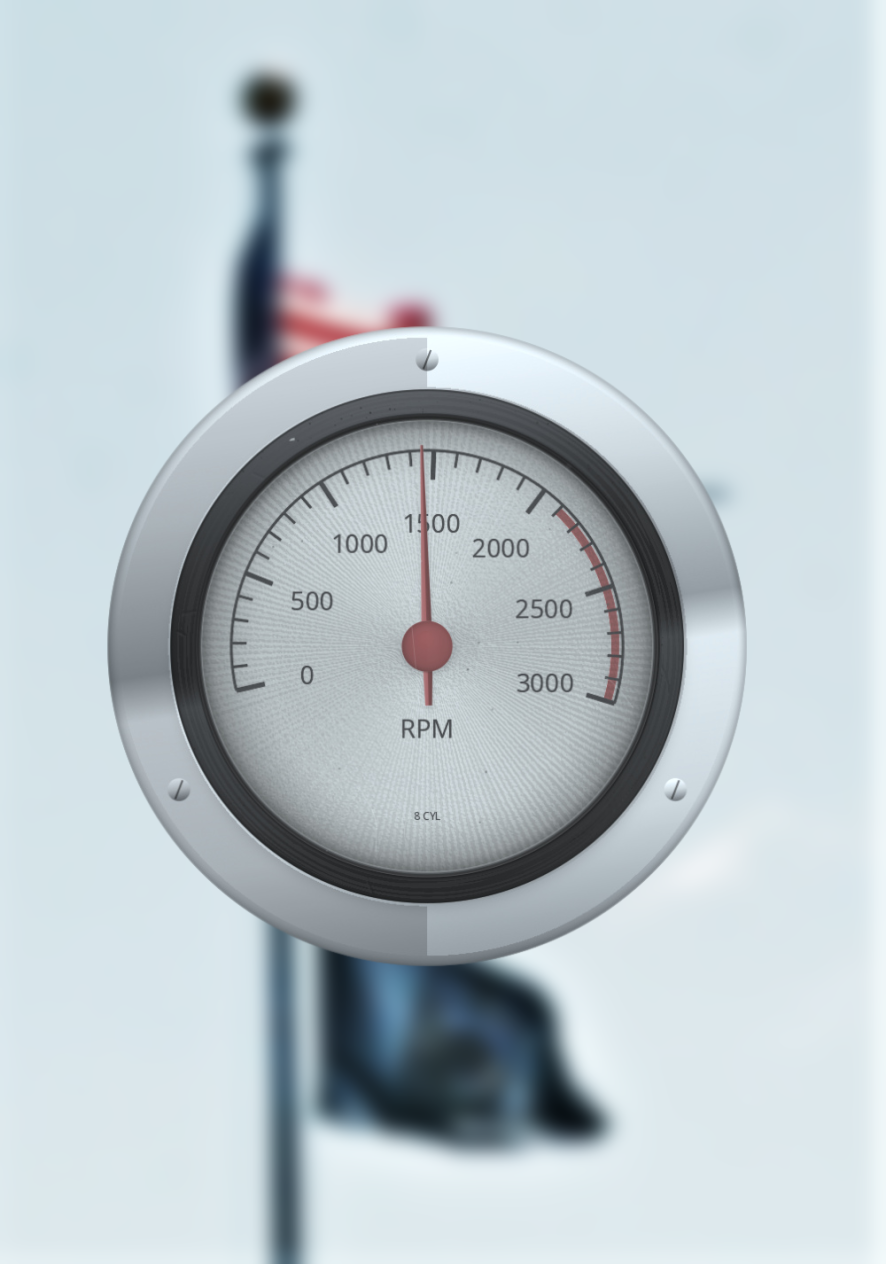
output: **1450** rpm
